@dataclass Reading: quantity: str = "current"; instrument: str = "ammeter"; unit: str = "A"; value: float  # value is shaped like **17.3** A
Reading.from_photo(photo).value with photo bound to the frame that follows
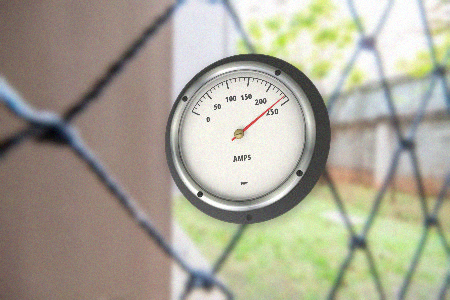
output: **240** A
